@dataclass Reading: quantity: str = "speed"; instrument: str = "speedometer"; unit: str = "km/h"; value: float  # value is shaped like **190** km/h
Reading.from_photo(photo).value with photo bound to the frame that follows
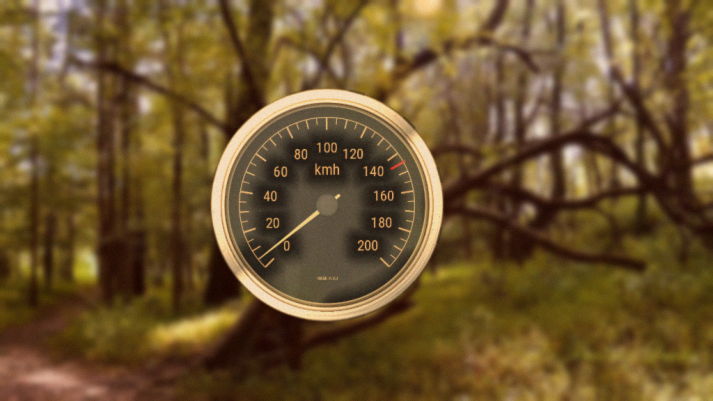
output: **5** km/h
